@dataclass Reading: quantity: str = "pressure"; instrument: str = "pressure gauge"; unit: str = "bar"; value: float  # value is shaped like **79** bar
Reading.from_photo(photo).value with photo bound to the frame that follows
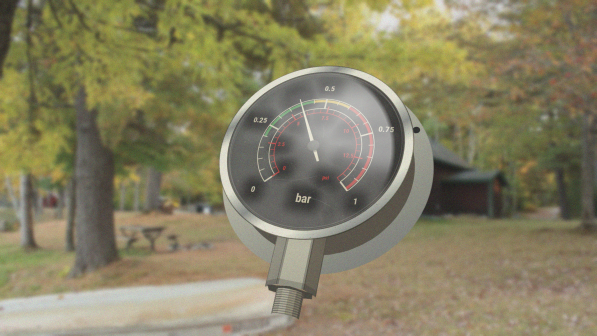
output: **0.4** bar
